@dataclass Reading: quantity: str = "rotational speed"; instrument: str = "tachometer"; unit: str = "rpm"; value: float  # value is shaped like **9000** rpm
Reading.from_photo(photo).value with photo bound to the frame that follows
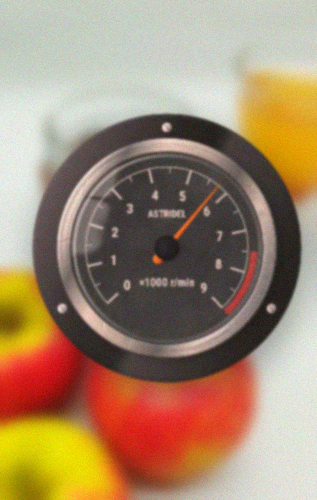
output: **5750** rpm
